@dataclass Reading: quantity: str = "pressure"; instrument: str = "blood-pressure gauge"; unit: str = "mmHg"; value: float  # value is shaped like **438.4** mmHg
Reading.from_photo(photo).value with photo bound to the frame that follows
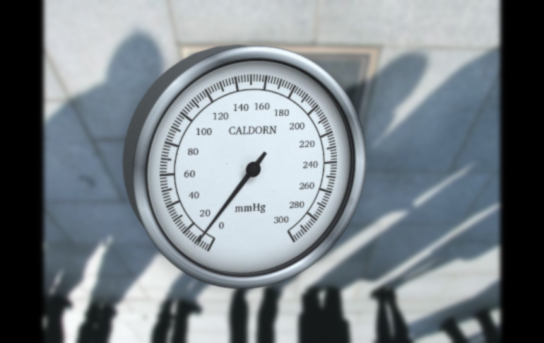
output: **10** mmHg
